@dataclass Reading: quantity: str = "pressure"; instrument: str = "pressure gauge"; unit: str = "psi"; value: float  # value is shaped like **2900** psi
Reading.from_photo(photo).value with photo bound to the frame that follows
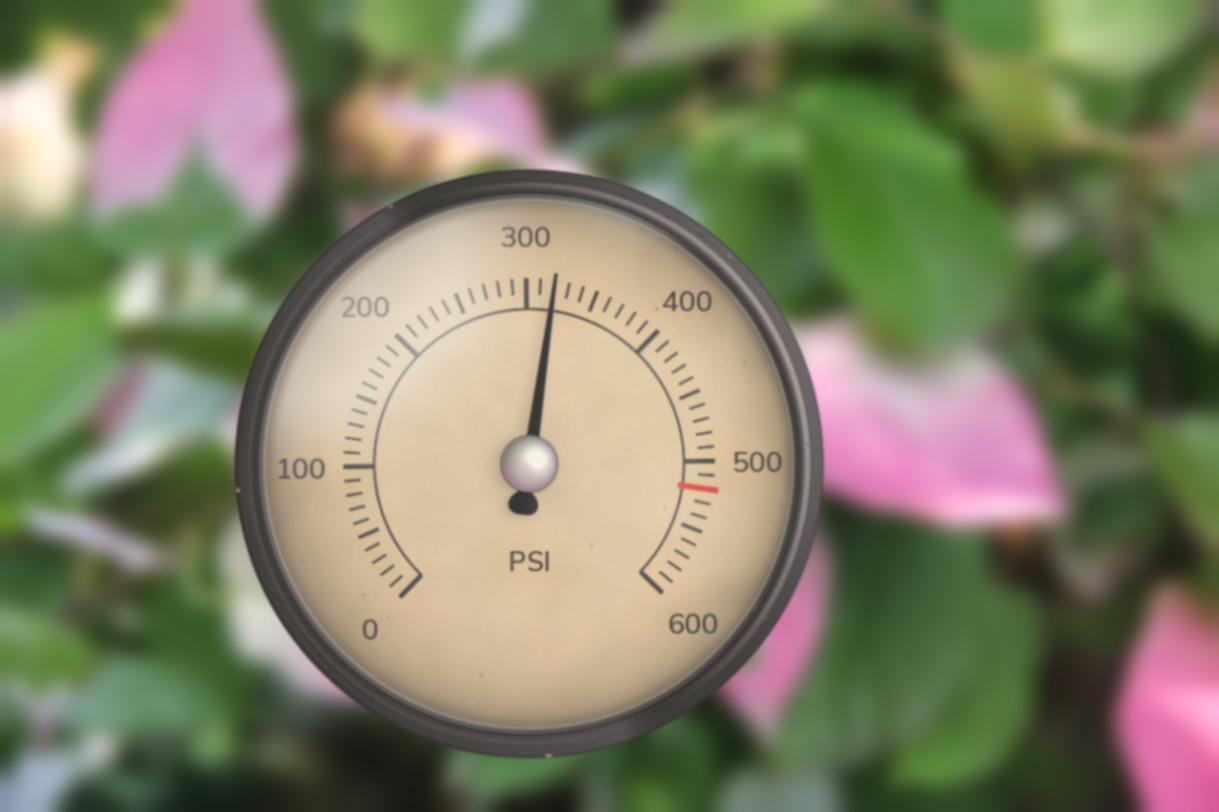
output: **320** psi
